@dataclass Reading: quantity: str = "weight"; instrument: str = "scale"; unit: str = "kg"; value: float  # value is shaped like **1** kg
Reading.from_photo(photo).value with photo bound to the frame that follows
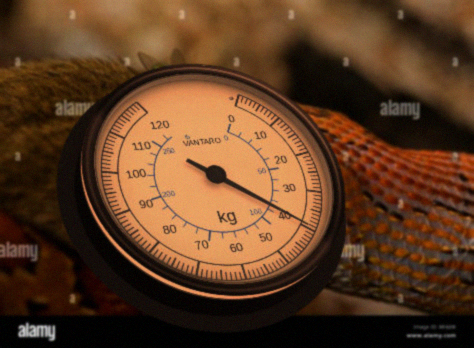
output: **40** kg
